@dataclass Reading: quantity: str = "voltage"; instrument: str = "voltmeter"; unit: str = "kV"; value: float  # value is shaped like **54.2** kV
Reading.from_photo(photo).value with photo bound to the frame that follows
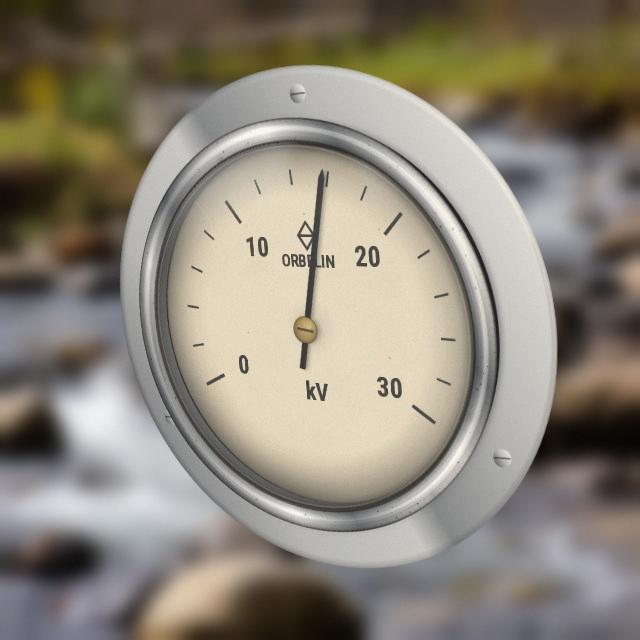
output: **16** kV
